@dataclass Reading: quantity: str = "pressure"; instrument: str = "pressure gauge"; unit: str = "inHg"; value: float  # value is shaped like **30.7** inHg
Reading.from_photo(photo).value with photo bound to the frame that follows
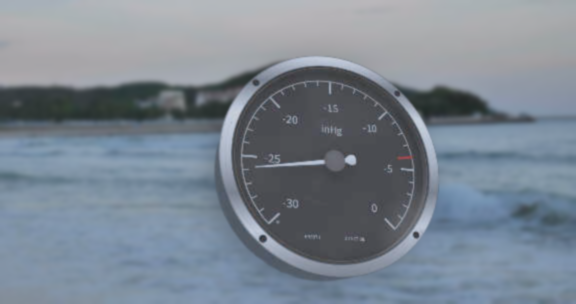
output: **-26** inHg
